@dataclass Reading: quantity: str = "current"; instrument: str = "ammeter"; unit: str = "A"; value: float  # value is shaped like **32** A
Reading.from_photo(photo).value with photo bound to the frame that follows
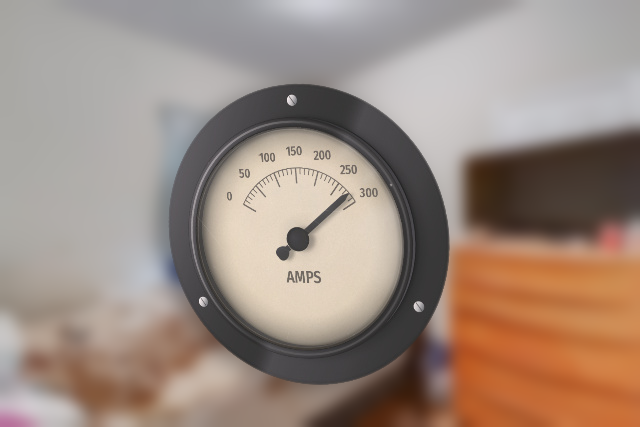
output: **280** A
